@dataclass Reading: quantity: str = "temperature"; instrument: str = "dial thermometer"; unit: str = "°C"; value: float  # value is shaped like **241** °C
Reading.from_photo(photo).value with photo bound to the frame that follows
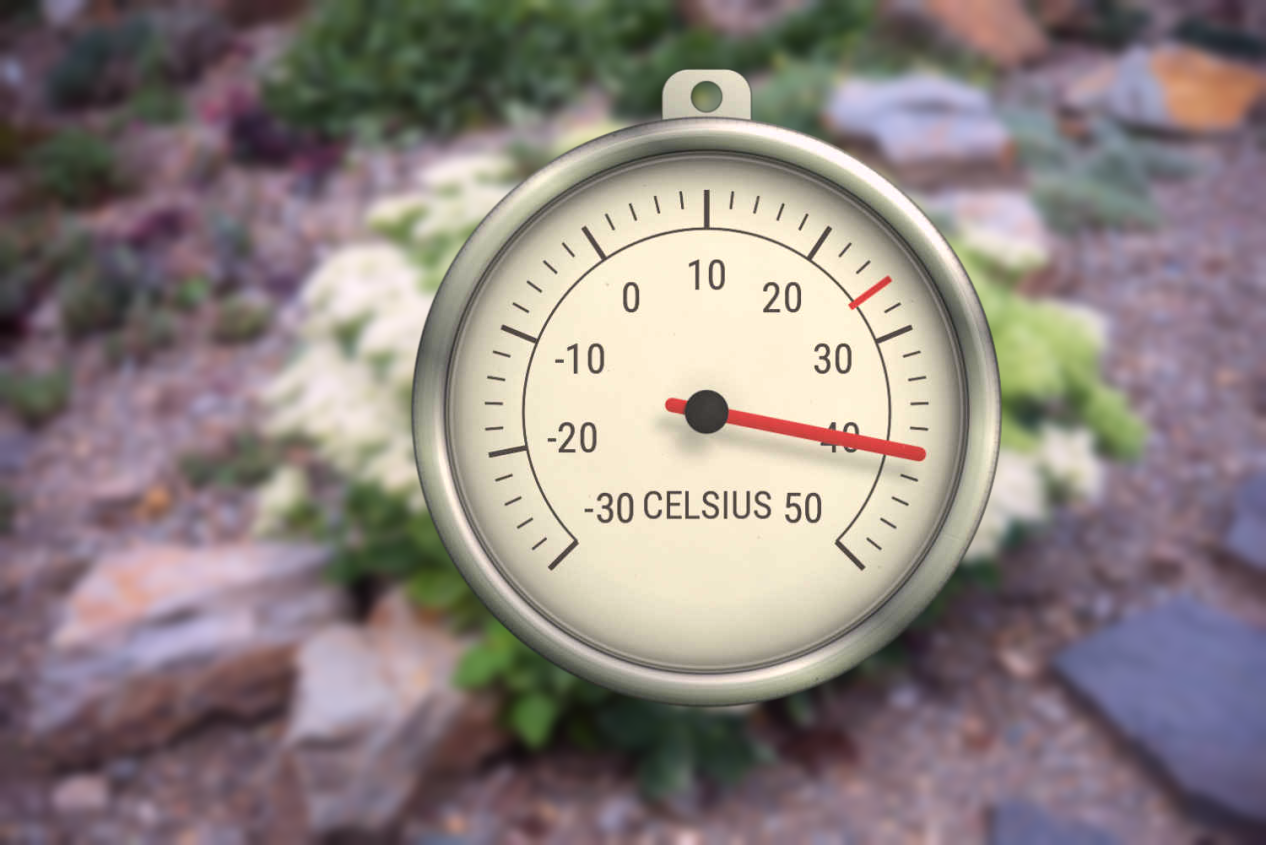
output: **40** °C
